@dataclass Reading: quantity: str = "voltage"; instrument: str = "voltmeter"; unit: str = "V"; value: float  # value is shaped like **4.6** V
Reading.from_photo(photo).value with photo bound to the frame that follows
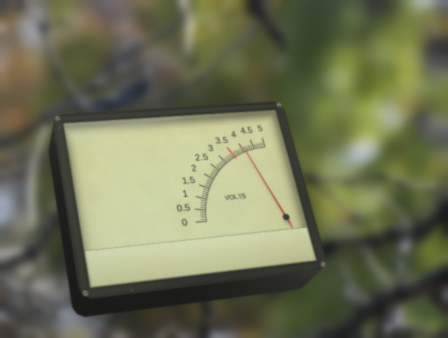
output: **4** V
